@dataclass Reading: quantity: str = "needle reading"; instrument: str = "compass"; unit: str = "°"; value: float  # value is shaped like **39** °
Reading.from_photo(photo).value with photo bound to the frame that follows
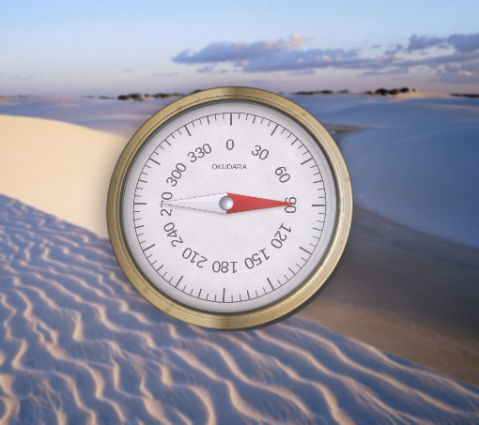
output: **90** °
